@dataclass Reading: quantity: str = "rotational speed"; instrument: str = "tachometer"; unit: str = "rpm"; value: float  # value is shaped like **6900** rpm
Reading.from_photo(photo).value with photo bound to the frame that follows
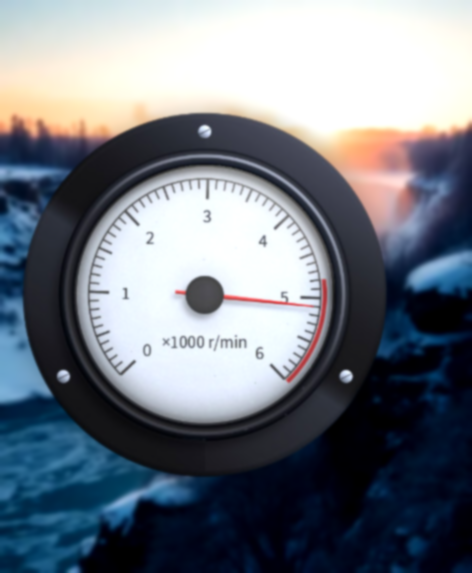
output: **5100** rpm
